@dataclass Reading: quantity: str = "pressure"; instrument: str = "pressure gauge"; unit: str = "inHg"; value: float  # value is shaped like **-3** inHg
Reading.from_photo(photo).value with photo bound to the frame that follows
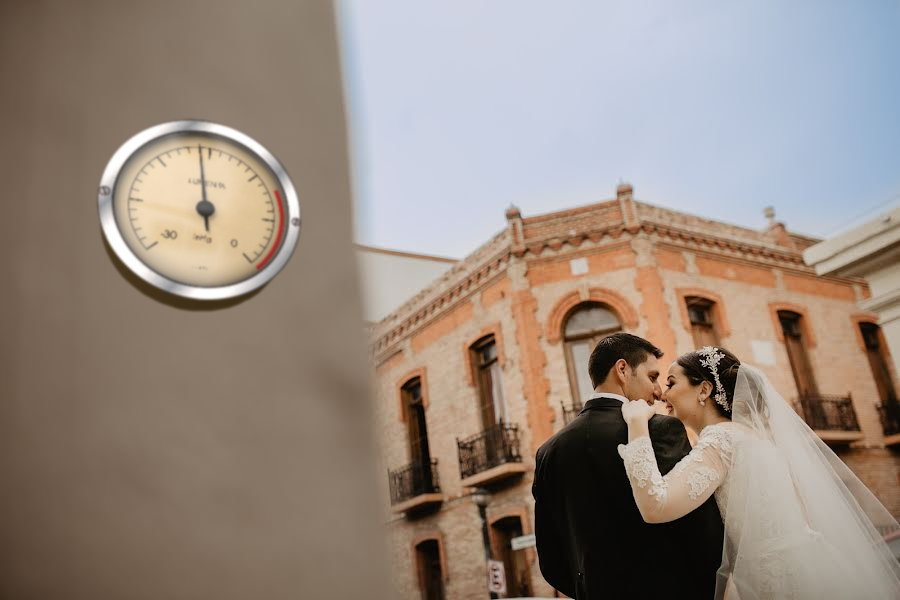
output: **-16** inHg
